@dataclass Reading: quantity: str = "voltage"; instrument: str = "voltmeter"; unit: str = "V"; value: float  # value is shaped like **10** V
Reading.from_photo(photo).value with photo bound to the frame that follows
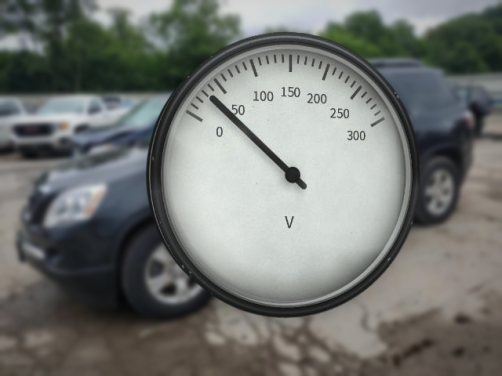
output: **30** V
